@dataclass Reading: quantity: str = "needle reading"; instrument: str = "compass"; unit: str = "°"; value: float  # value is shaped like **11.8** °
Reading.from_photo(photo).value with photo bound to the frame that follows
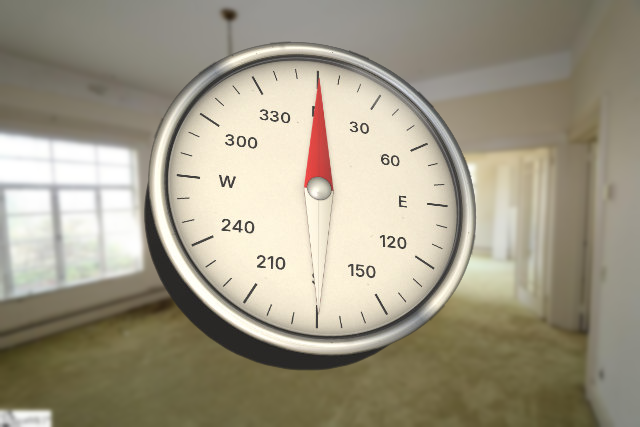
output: **0** °
